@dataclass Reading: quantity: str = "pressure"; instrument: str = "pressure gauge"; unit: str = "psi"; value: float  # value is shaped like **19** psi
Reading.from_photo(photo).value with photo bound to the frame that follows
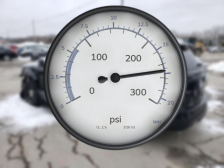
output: **250** psi
